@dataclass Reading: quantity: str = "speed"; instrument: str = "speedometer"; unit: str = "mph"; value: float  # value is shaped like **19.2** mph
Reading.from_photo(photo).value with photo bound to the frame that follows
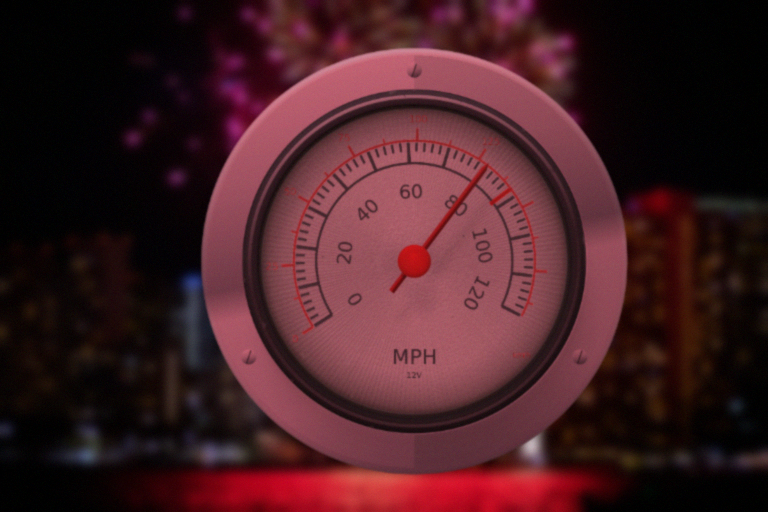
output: **80** mph
